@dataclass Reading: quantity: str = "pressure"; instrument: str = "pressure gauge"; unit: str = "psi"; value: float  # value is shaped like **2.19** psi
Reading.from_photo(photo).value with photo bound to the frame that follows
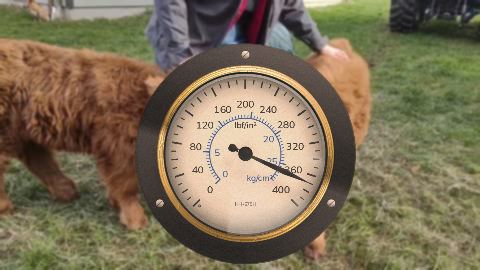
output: **370** psi
